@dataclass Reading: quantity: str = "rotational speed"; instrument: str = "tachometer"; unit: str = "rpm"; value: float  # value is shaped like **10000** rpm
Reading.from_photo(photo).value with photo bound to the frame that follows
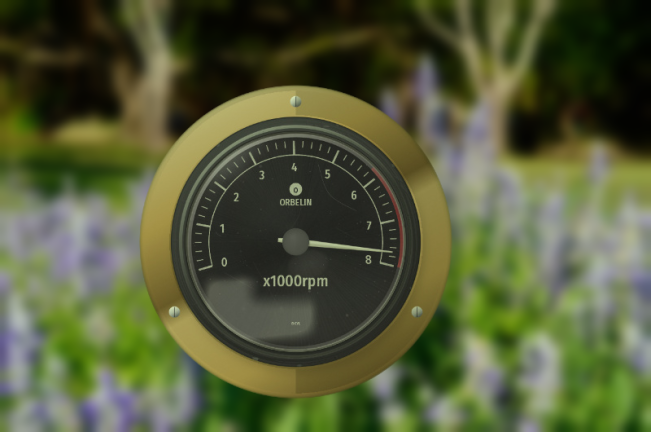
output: **7700** rpm
